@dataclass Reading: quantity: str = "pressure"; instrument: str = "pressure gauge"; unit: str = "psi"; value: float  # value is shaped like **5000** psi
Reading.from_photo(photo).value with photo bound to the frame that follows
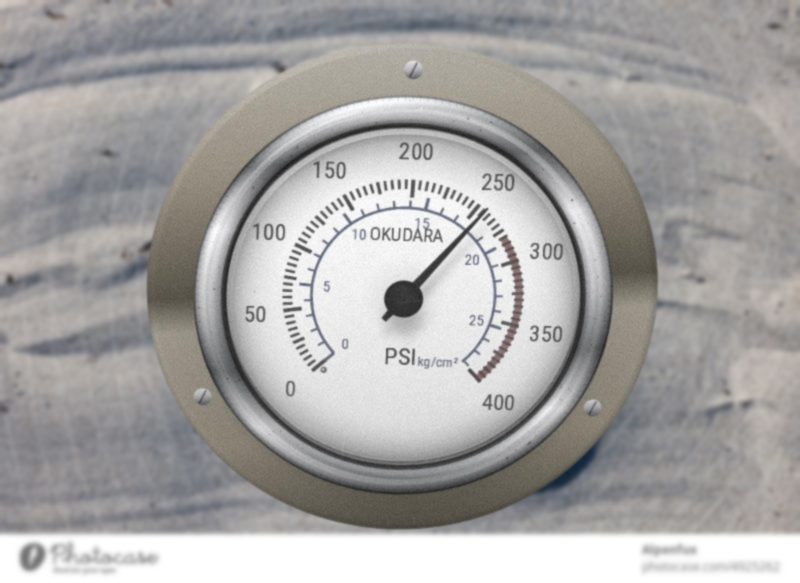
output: **255** psi
